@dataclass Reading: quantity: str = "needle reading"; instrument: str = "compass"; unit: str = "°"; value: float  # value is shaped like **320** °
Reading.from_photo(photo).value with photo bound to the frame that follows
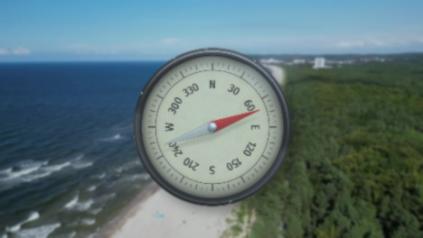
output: **70** °
